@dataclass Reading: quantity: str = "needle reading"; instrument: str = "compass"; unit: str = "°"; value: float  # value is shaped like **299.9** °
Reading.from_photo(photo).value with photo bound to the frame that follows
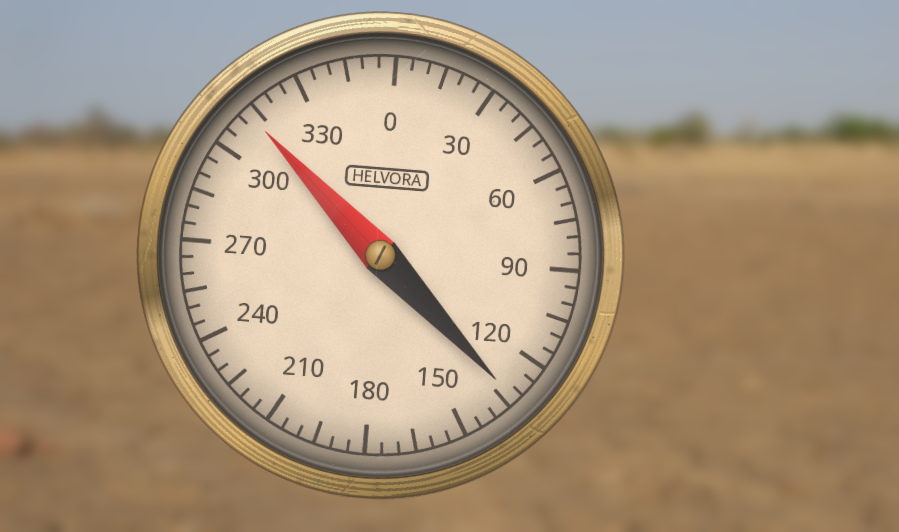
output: **312.5** °
